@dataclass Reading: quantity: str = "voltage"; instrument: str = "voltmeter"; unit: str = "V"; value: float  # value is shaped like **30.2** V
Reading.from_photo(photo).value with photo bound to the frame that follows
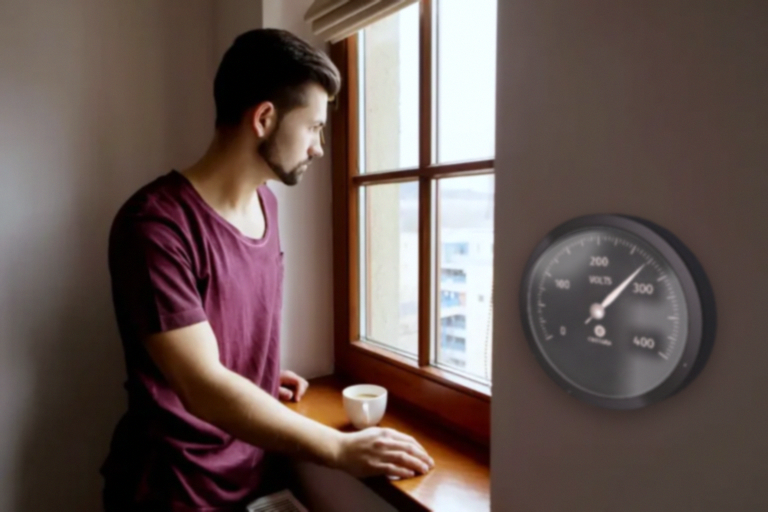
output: **275** V
